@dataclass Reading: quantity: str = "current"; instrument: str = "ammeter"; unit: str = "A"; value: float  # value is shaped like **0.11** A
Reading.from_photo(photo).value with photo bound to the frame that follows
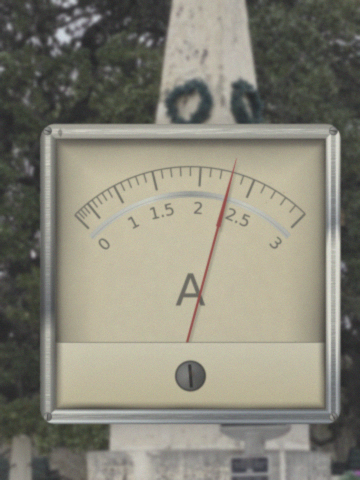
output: **2.3** A
